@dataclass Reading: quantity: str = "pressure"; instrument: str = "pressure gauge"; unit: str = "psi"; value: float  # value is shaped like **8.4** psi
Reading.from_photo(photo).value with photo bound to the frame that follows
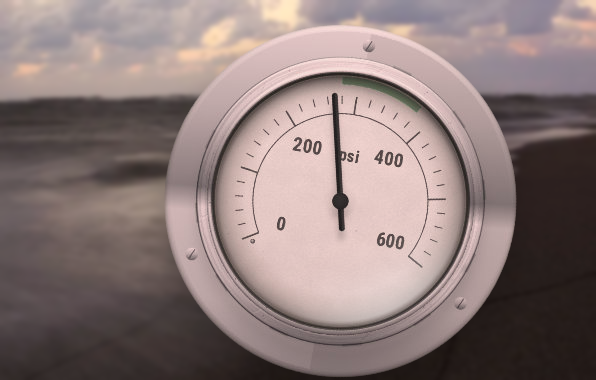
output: **270** psi
